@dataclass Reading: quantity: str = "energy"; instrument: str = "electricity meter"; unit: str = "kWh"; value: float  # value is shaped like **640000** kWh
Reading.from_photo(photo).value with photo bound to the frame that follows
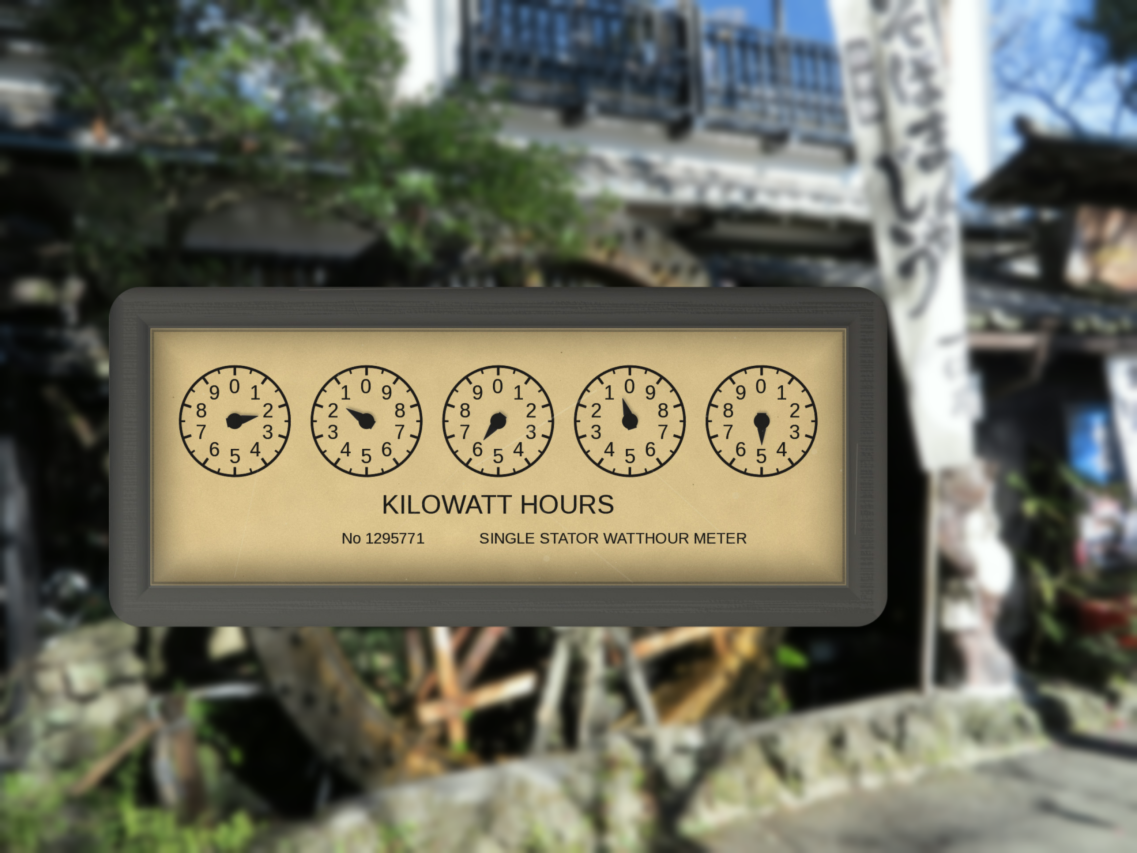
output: **21605** kWh
